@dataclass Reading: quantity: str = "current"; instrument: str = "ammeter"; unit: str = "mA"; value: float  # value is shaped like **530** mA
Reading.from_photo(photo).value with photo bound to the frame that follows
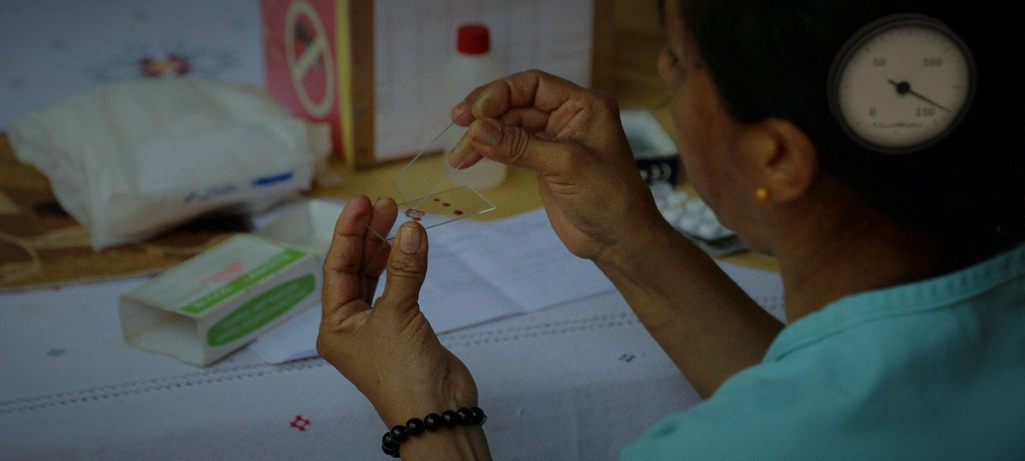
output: **140** mA
